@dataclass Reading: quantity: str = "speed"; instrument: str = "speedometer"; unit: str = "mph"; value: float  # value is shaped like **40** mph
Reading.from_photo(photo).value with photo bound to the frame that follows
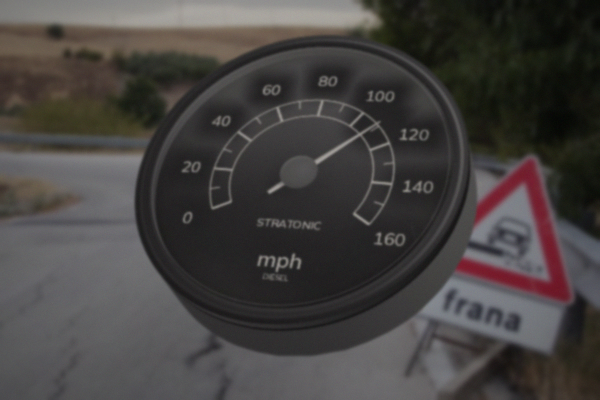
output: **110** mph
